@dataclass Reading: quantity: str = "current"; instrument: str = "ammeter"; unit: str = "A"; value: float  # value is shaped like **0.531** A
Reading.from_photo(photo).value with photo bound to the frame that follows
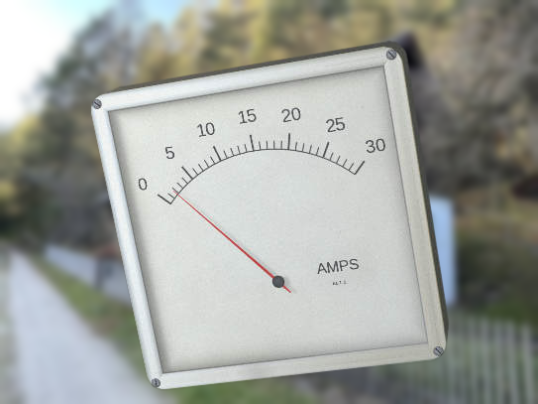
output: **2** A
